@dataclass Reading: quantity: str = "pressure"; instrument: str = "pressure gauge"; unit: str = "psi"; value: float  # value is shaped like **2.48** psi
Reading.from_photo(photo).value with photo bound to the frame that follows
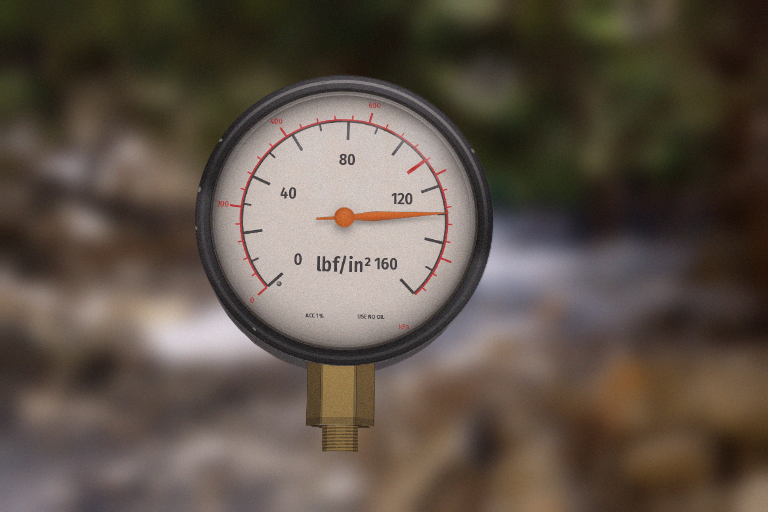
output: **130** psi
